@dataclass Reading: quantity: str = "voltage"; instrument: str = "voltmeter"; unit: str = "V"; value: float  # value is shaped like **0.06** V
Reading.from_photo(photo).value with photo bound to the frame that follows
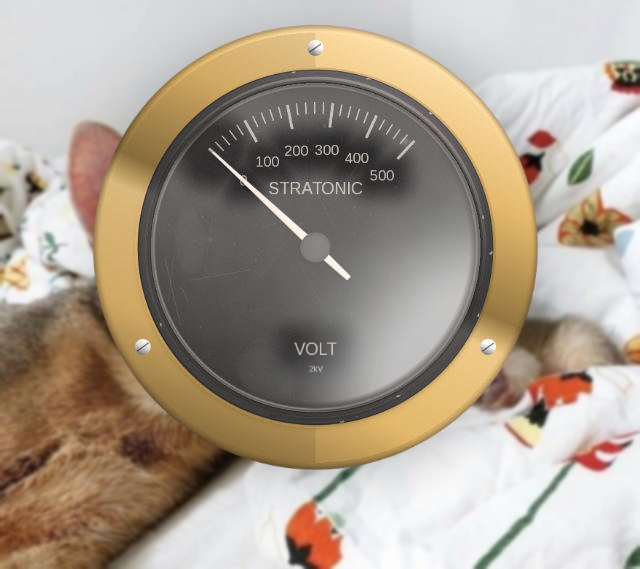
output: **0** V
